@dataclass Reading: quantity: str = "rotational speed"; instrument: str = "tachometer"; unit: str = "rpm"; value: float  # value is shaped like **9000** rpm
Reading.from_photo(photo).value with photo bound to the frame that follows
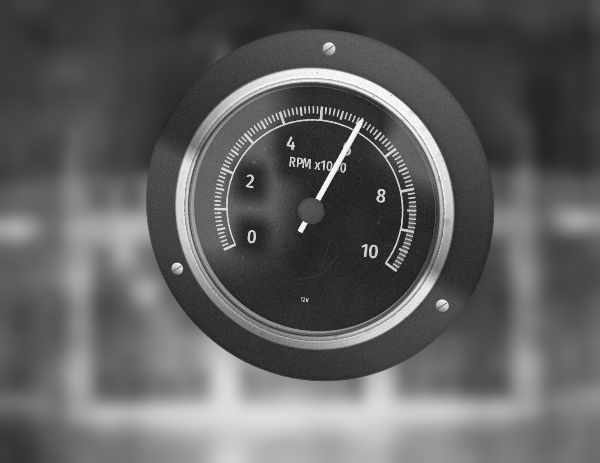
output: **6000** rpm
